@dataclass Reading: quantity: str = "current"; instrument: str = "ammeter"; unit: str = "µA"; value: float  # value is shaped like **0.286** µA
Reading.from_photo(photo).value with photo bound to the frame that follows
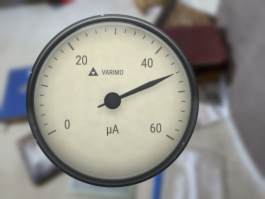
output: **46** µA
